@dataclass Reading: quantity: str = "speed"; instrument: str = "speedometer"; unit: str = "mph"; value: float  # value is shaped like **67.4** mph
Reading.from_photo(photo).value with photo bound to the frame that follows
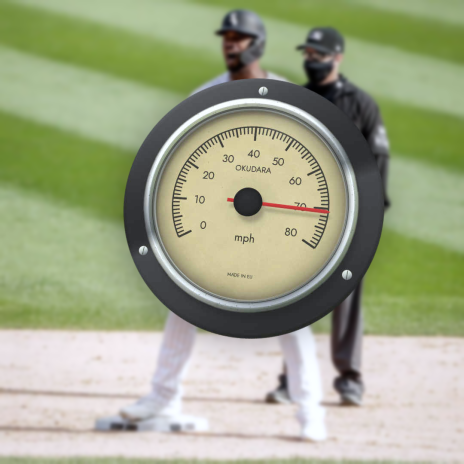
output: **71** mph
